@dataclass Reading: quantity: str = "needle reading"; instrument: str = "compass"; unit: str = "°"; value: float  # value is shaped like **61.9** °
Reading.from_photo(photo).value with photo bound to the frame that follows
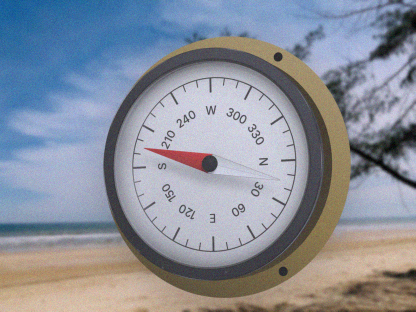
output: **195** °
